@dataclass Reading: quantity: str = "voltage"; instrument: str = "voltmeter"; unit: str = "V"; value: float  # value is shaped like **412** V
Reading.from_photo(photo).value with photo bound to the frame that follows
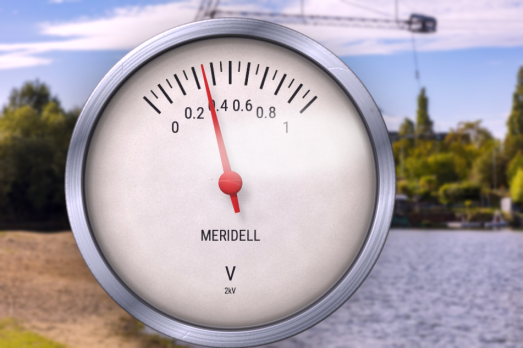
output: **0.35** V
